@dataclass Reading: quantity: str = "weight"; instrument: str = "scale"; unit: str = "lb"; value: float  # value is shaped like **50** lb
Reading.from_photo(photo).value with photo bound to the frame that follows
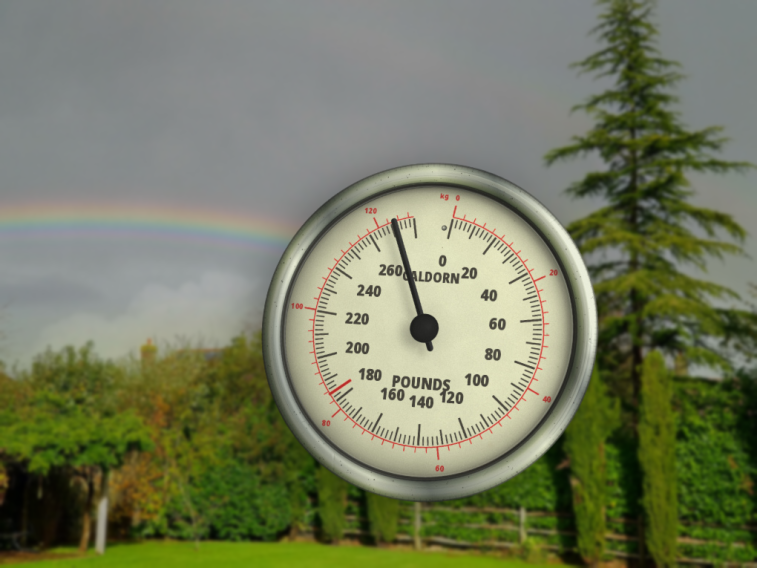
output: **272** lb
